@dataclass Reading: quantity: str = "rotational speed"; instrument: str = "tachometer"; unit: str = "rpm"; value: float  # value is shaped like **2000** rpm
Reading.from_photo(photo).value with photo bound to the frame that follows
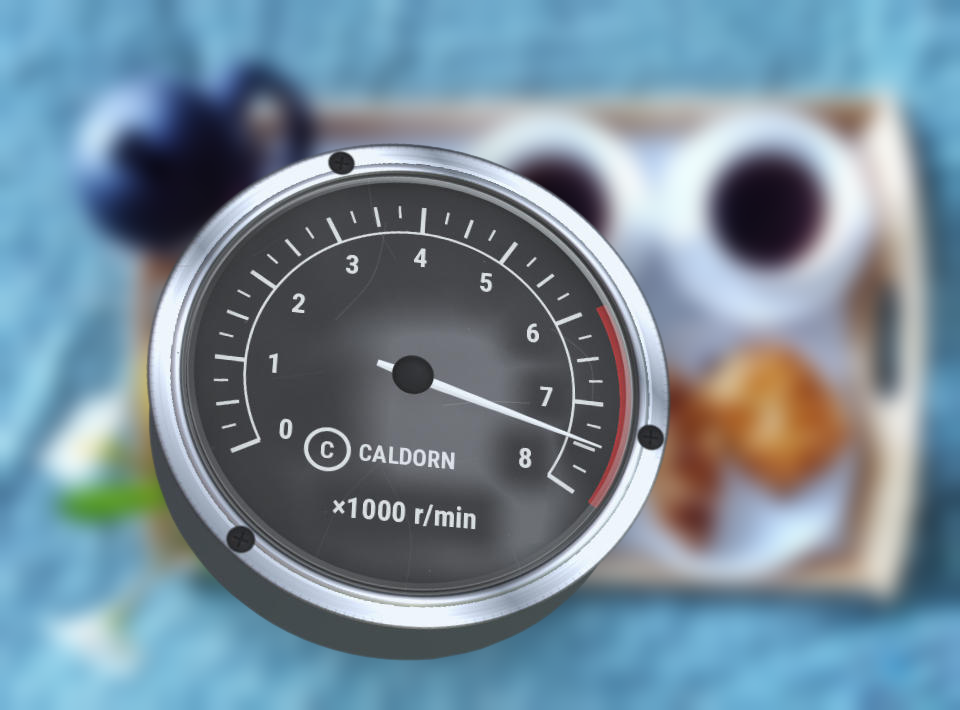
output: **7500** rpm
